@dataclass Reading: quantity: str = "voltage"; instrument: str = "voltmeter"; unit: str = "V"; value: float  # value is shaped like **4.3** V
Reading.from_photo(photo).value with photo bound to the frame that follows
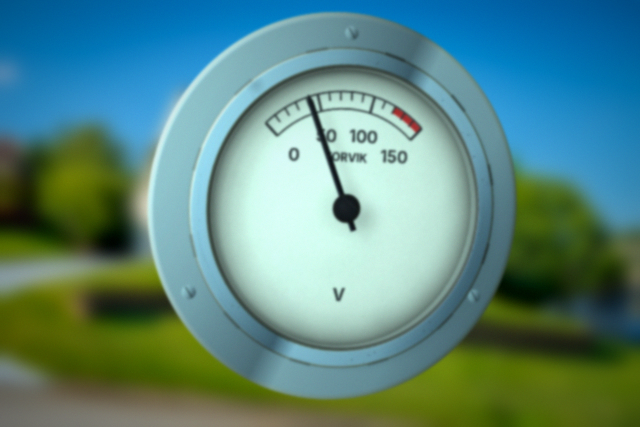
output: **40** V
